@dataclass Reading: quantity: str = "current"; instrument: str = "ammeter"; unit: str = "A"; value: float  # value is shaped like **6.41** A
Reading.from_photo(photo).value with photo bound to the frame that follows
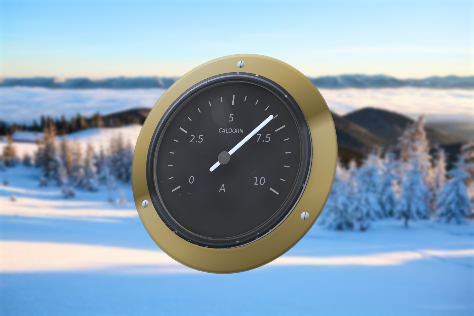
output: **7** A
